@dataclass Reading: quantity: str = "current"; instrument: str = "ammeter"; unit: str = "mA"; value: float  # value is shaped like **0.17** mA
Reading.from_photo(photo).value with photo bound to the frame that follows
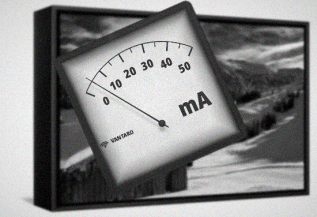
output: **5** mA
